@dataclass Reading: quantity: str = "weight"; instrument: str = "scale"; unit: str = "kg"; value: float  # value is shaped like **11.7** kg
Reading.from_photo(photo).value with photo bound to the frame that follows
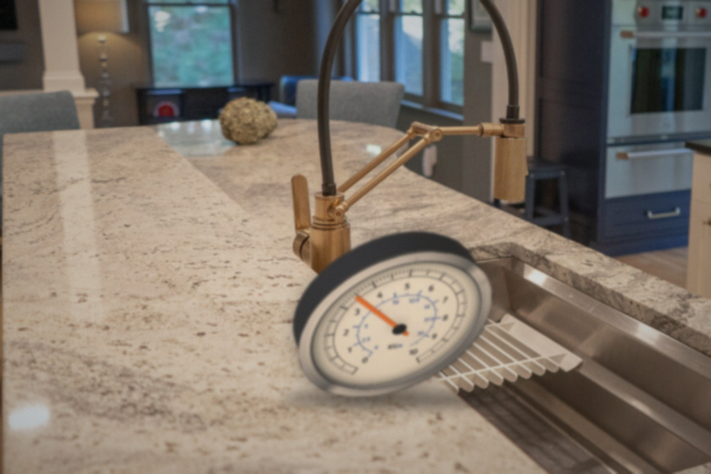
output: **3.5** kg
